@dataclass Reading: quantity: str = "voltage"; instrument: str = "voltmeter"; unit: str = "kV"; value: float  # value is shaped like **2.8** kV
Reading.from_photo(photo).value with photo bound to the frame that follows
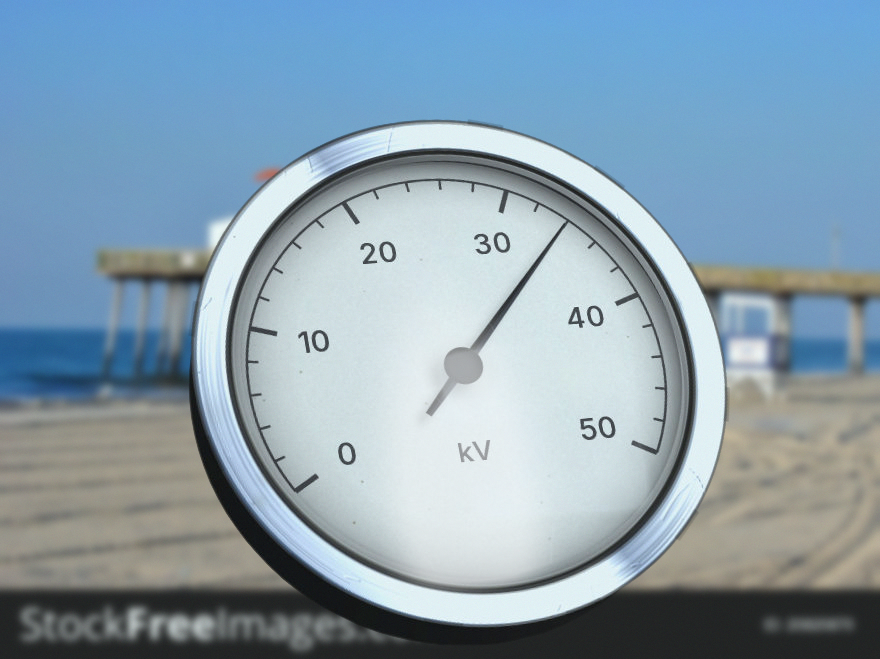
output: **34** kV
